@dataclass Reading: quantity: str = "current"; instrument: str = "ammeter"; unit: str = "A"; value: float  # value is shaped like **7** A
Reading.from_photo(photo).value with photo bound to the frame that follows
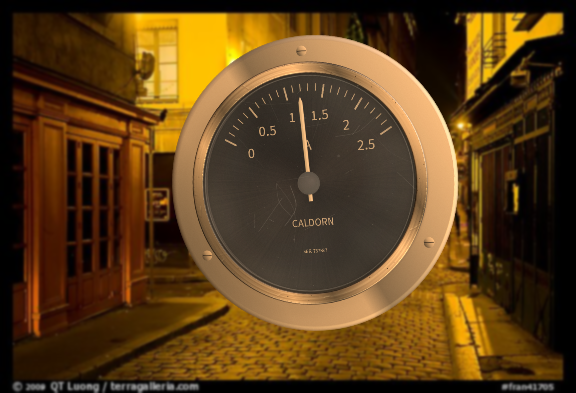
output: **1.2** A
